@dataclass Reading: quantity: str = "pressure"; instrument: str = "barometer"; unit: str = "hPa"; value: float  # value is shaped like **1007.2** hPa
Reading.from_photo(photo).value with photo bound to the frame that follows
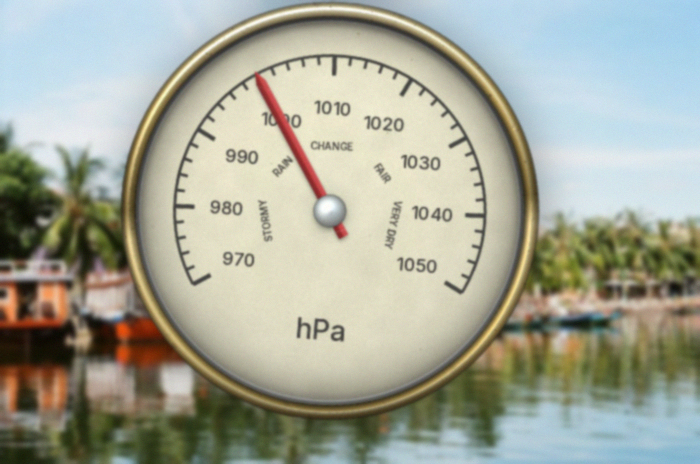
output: **1000** hPa
